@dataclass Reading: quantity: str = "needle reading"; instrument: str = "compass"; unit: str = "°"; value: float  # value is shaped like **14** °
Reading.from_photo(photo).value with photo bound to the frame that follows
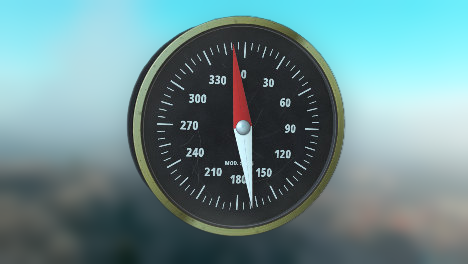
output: **350** °
